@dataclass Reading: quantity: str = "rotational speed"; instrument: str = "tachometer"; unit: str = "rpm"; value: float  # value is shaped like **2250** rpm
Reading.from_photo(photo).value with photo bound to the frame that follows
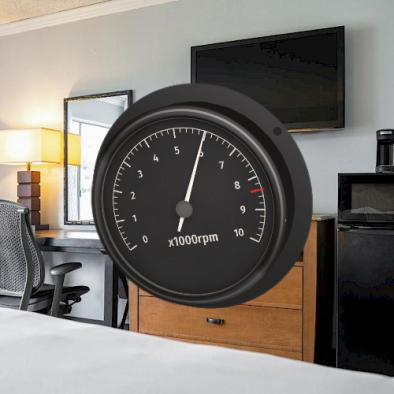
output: **6000** rpm
